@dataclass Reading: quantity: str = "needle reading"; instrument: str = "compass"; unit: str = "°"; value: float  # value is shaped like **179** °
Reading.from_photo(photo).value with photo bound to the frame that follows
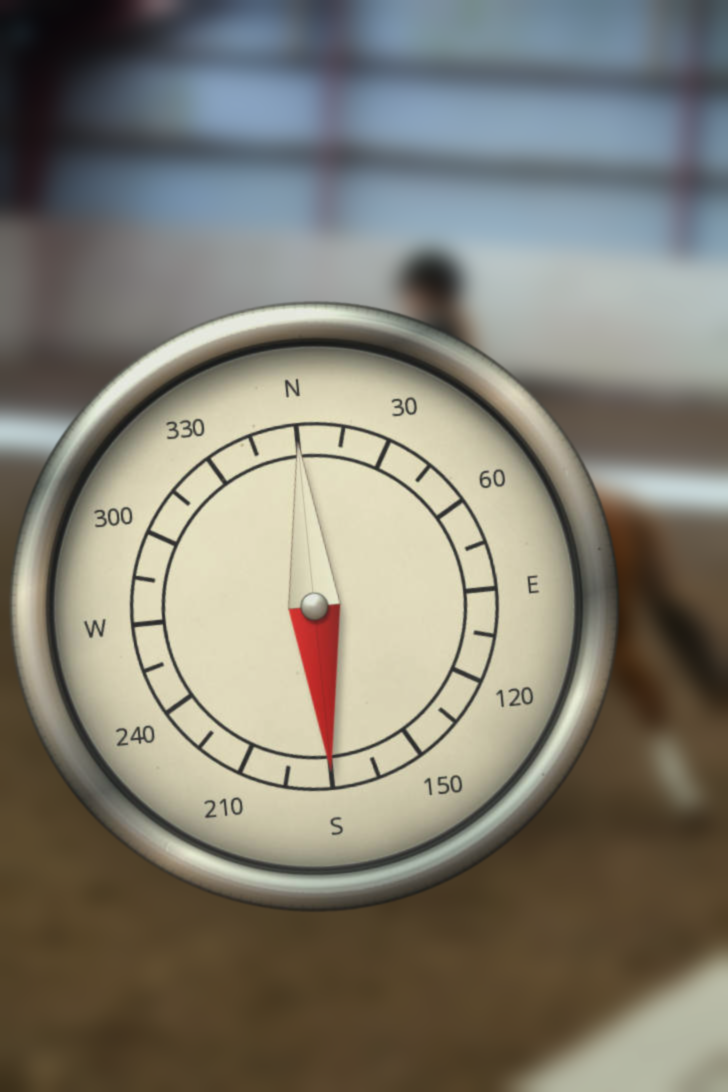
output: **180** °
